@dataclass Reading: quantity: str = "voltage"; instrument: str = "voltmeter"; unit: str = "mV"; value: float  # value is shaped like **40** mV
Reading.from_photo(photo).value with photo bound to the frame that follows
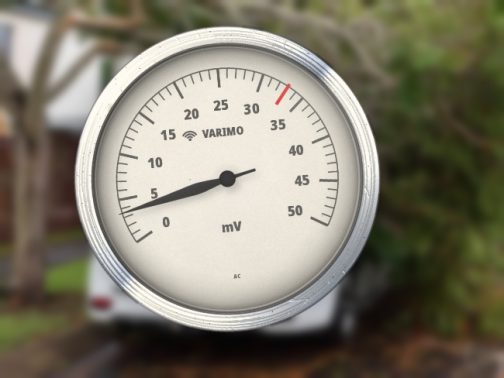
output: **3.5** mV
